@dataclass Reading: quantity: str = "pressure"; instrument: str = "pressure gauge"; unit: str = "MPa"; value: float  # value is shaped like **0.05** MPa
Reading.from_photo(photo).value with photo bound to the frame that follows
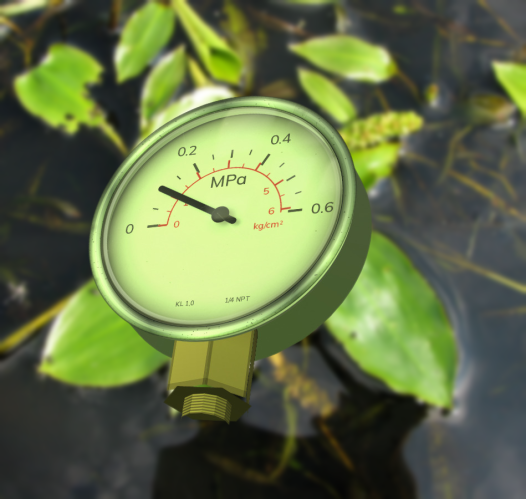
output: **0.1** MPa
